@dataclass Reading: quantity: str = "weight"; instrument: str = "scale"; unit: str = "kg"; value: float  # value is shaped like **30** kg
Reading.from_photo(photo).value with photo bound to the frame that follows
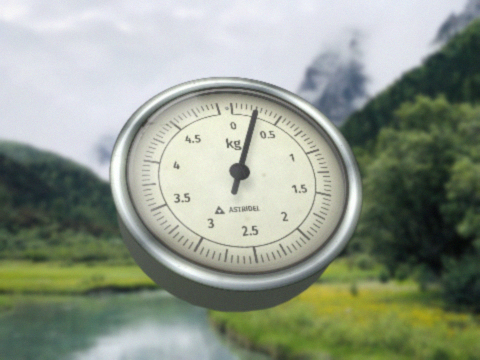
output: **0.25** kg
